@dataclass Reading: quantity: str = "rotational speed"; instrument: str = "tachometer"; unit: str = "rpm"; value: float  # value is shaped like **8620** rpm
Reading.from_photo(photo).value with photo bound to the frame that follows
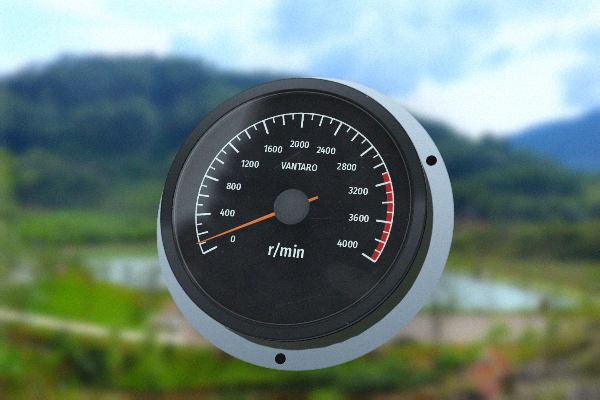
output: **100** rpm
